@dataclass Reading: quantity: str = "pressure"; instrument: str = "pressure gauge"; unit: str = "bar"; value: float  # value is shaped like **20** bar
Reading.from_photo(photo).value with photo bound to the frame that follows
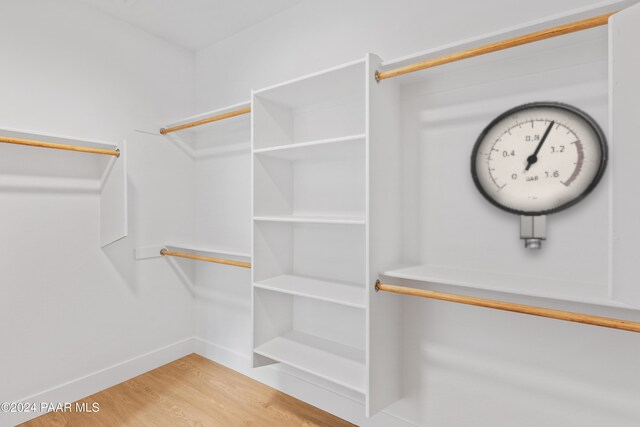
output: **0.95** bar
